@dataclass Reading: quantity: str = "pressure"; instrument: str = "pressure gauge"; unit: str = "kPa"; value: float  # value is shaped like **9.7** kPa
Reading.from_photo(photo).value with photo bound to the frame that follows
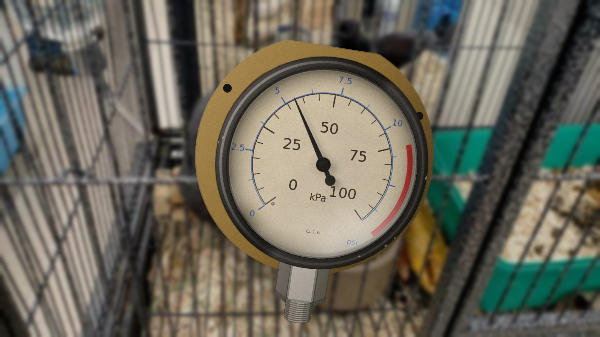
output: **37.5** kPa
